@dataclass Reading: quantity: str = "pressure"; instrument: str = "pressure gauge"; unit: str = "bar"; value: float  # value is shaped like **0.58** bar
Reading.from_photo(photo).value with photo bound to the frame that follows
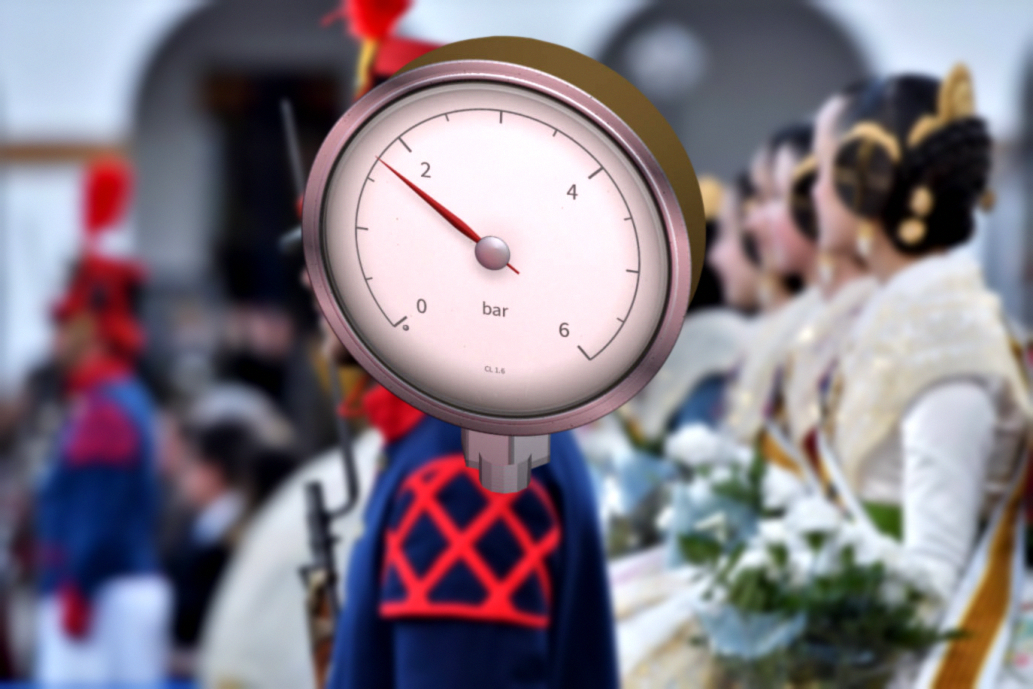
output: **1.75** bar
